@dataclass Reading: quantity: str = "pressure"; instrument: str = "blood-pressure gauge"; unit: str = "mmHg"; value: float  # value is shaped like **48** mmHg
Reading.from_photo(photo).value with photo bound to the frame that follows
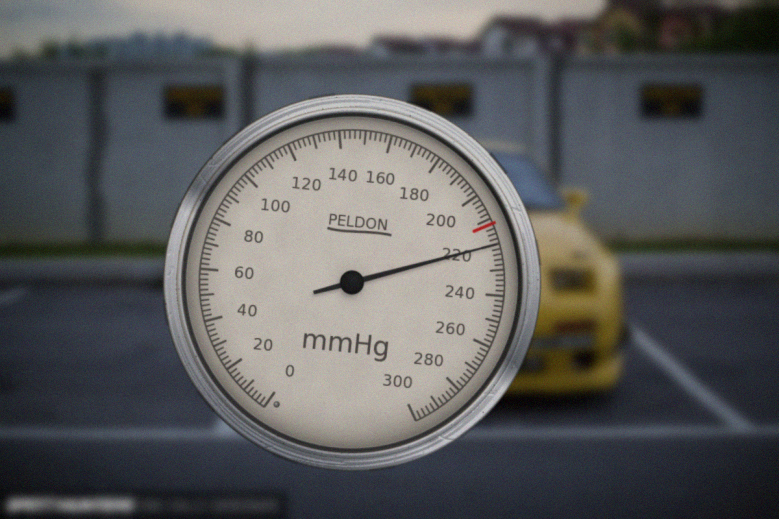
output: **220** mmHg
